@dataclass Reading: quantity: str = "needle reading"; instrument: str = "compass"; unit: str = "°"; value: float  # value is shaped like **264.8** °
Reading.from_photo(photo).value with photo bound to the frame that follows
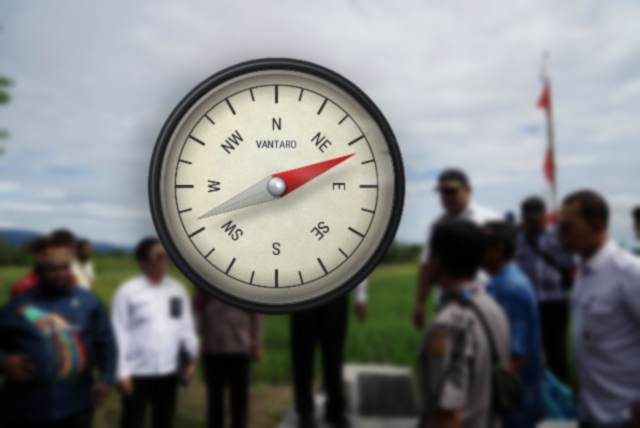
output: **67.5** °
